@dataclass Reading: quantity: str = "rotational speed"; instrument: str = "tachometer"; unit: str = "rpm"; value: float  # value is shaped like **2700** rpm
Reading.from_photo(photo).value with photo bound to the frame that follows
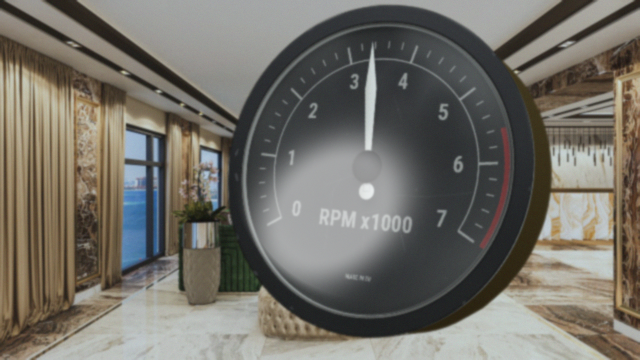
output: **3400** rpm
